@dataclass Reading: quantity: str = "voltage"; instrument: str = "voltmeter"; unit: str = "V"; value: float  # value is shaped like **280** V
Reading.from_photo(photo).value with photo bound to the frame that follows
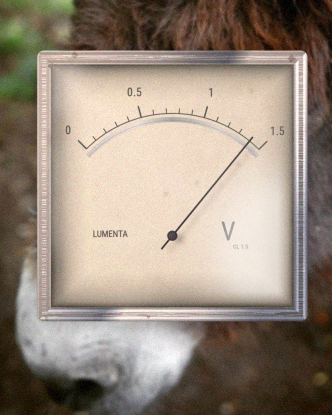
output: **1.4** V
